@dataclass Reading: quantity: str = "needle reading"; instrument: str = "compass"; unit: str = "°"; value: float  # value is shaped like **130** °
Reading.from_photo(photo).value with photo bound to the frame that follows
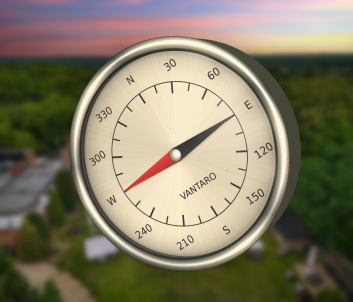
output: **270** °
